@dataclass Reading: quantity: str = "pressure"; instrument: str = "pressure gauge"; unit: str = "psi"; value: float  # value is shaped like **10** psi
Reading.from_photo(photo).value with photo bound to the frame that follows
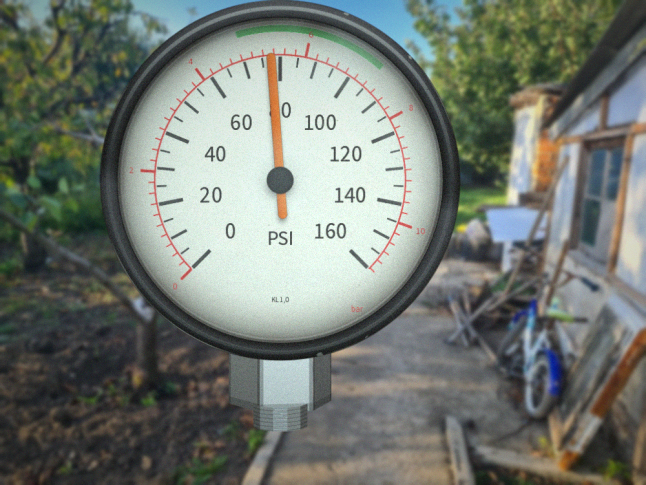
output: **77.5** psi
